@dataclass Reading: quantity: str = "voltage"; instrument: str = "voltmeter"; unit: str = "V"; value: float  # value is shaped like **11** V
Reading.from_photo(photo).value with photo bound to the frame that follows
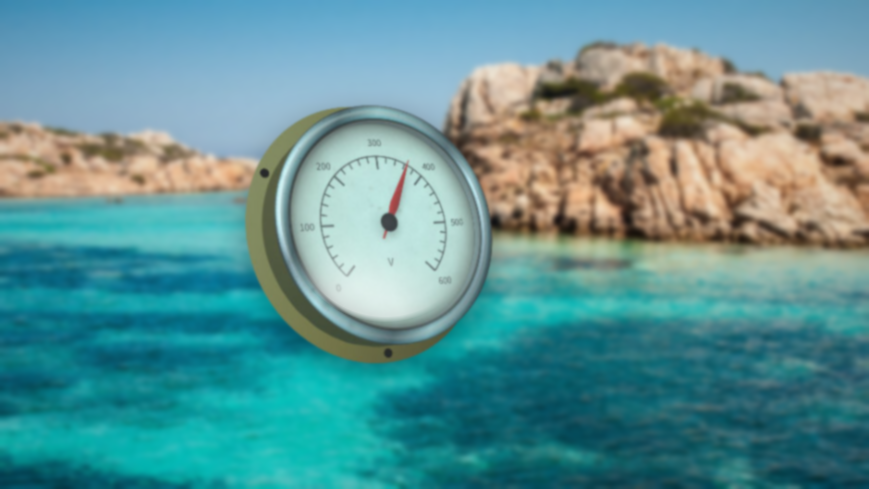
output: **360** V
